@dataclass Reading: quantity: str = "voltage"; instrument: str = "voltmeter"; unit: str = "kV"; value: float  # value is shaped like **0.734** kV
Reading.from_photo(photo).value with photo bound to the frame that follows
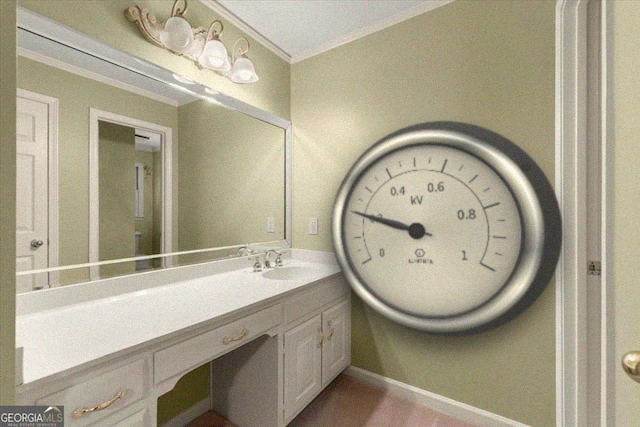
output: **0.2** kV
